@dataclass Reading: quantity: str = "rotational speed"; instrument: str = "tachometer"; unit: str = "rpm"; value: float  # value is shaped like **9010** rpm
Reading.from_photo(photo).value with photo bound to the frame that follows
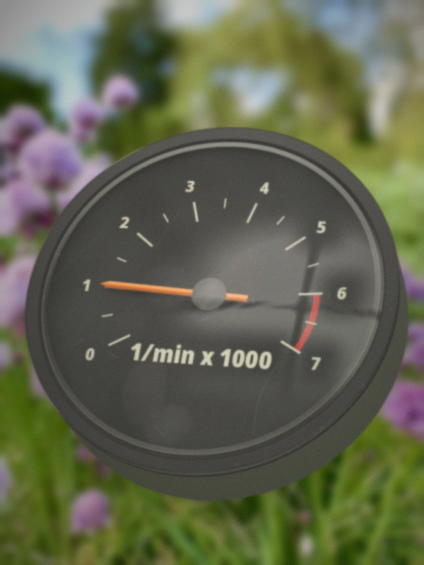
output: **1000** rpm
